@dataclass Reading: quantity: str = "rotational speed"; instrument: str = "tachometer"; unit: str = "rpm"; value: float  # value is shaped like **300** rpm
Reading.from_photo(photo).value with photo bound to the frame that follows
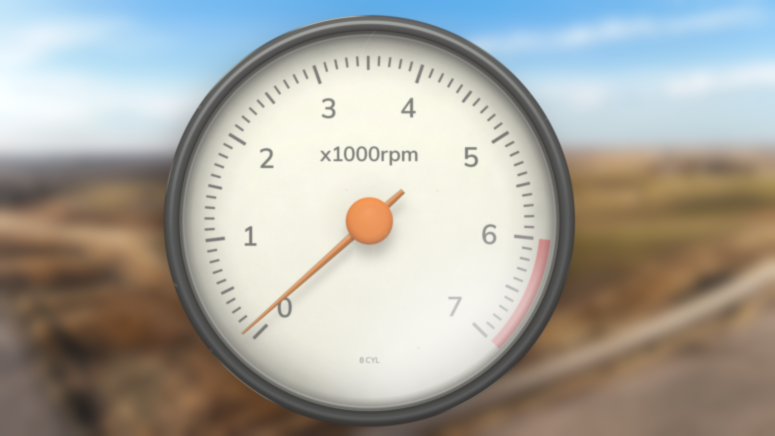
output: **100** rpm
